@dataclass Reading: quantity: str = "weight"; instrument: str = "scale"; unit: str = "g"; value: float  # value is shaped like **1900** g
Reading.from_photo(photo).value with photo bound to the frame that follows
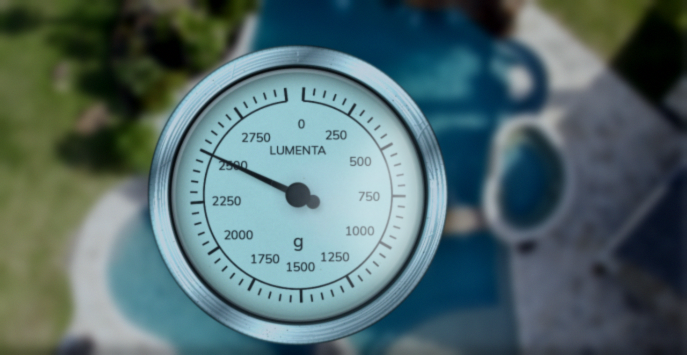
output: **2500** g
